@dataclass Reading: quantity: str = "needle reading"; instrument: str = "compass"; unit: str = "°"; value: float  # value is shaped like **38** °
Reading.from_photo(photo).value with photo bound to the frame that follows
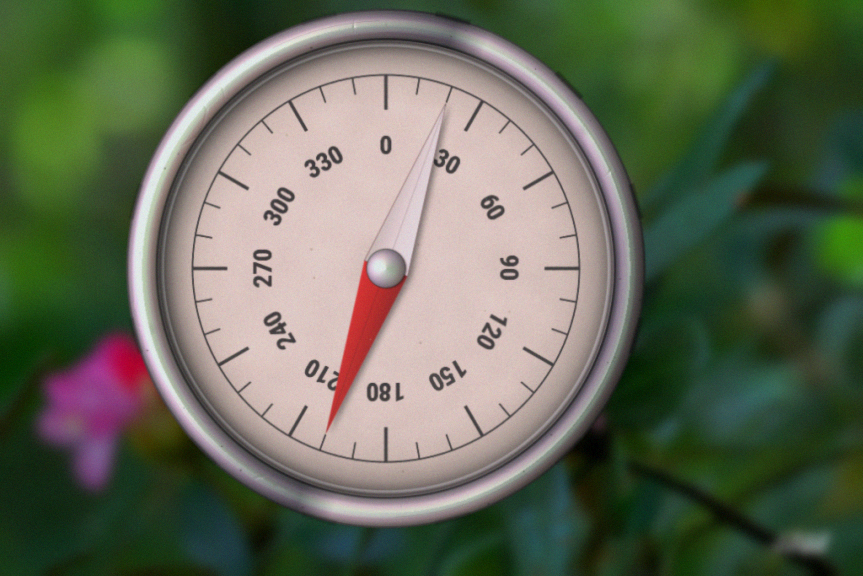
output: **200** °
